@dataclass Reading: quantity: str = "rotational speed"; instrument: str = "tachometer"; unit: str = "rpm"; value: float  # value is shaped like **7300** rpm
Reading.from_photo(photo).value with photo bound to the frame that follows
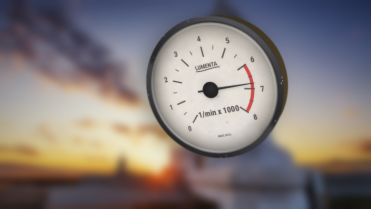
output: **6750** rpm
